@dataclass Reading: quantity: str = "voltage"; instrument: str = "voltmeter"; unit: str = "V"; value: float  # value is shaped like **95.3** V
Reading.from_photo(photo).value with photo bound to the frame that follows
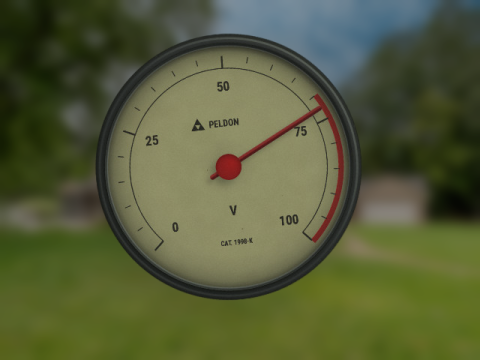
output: **72.5** V
